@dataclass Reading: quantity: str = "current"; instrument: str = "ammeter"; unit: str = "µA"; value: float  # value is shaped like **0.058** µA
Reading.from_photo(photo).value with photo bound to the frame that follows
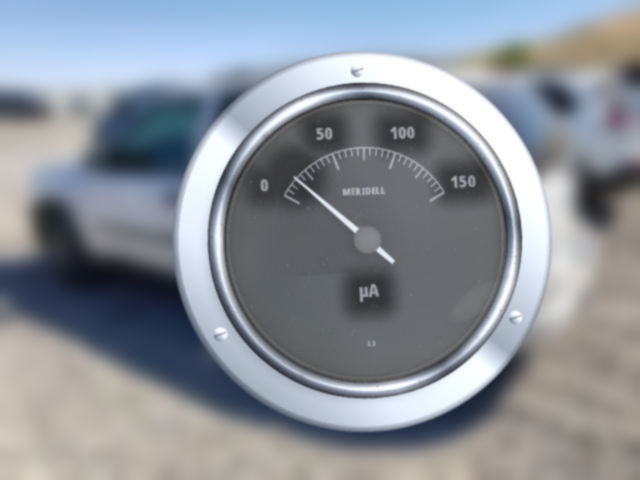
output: **15** µA
